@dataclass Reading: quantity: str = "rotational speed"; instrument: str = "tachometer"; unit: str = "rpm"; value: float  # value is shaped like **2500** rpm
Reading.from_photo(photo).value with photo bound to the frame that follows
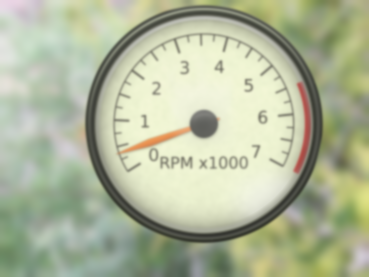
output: **375** rpm
